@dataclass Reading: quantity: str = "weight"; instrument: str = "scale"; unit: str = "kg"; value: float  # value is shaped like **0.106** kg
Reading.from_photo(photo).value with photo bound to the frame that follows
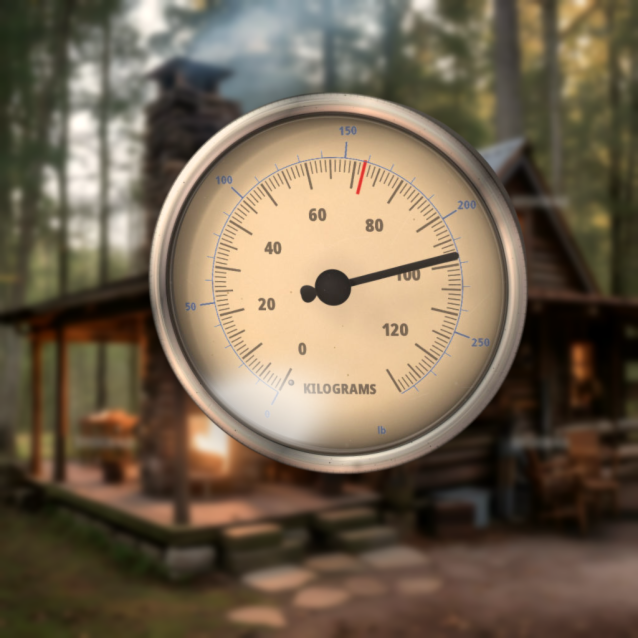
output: **98** kg
